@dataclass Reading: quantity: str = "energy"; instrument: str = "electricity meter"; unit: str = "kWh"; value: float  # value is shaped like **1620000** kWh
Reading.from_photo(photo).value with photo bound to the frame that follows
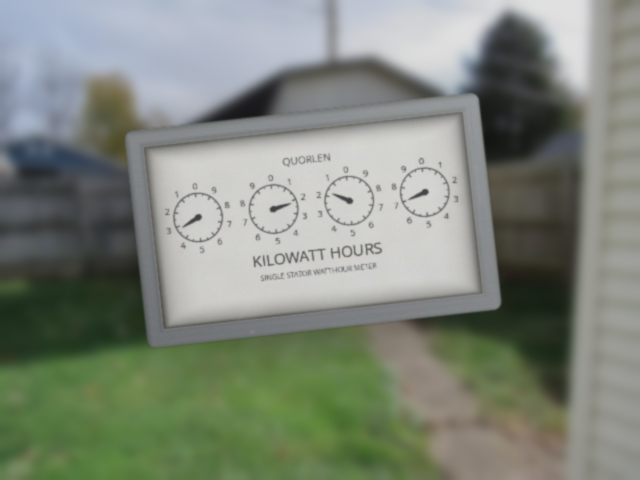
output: **3217** kWh
